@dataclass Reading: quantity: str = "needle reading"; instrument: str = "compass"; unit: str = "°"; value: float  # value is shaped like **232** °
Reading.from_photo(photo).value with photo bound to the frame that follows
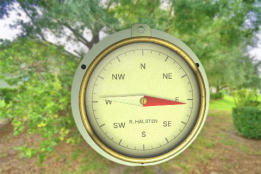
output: **95** °
